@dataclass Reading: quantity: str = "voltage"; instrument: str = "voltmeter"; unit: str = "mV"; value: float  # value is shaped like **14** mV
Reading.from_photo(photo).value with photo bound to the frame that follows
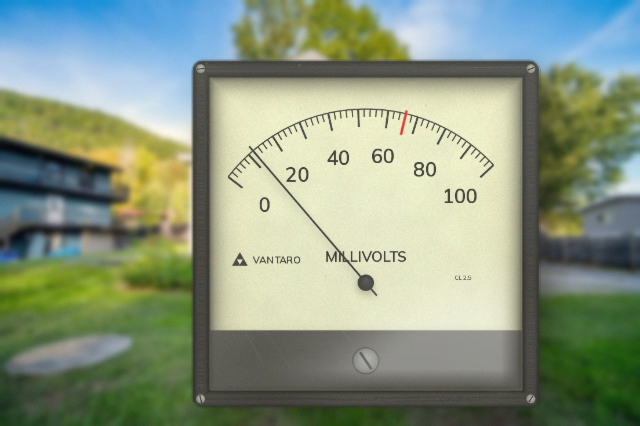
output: **12** mV
